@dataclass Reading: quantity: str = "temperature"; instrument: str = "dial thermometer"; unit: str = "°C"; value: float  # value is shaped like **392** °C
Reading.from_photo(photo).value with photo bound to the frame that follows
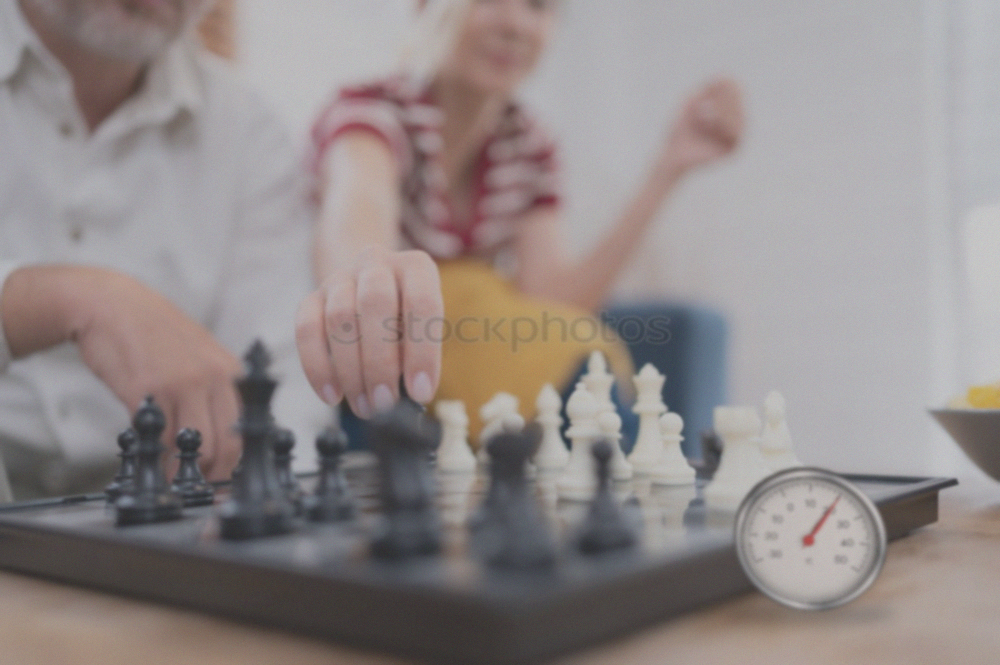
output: **20** °C
